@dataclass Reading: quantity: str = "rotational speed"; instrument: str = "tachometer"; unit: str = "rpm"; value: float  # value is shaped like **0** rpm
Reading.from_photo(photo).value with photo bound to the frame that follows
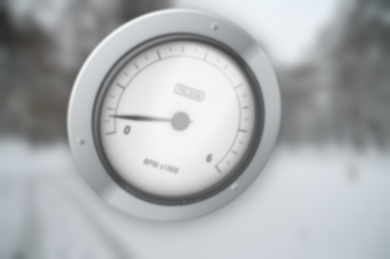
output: **375** rpm
